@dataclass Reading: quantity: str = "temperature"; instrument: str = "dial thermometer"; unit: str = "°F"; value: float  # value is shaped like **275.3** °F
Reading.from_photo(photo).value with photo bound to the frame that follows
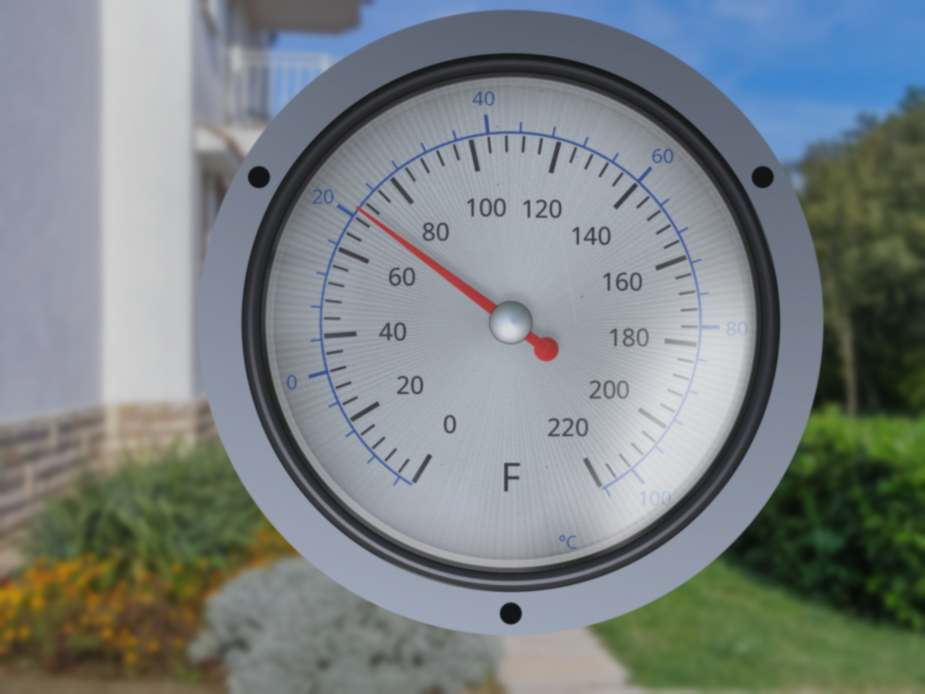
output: **70** °F
